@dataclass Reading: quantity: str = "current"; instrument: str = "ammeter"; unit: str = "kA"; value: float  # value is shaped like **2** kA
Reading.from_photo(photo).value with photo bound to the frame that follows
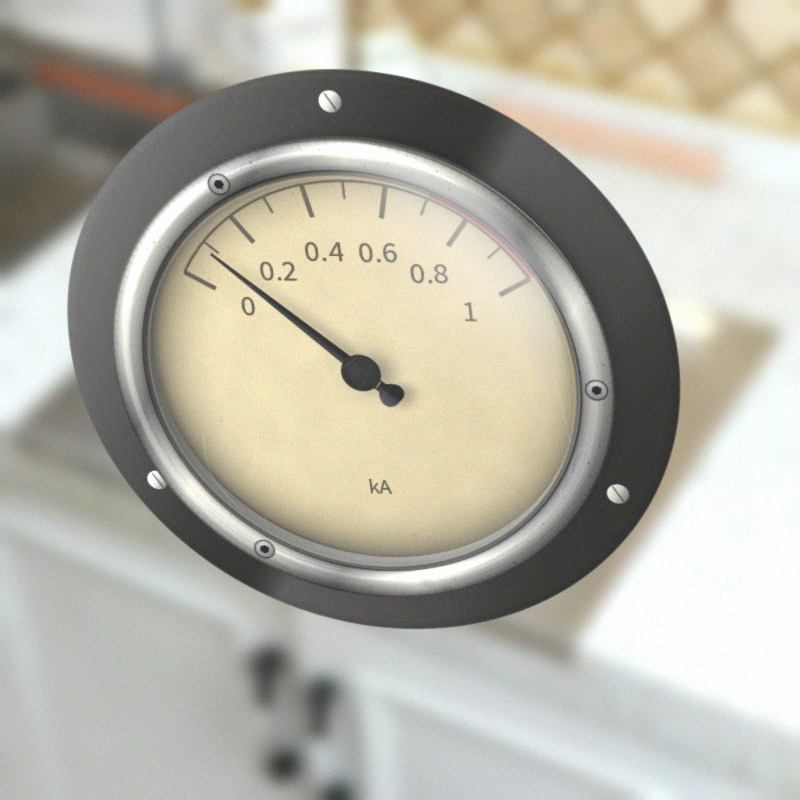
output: **0.1** kA
